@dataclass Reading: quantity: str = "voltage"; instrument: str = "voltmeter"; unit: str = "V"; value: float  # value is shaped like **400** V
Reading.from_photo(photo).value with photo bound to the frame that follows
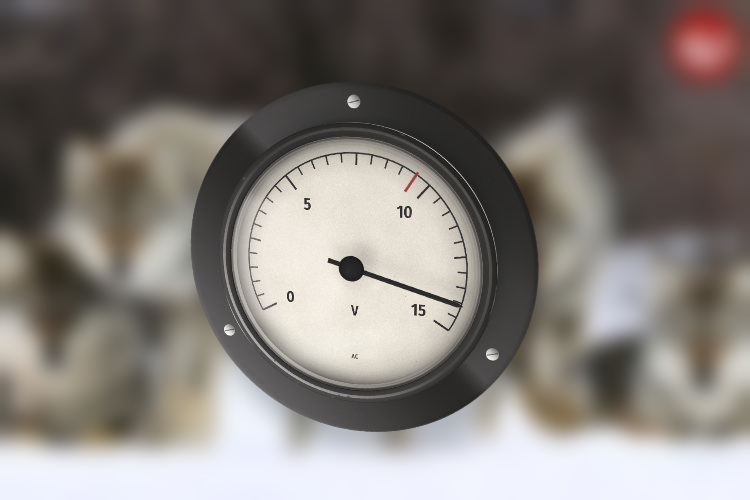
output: **14** V
